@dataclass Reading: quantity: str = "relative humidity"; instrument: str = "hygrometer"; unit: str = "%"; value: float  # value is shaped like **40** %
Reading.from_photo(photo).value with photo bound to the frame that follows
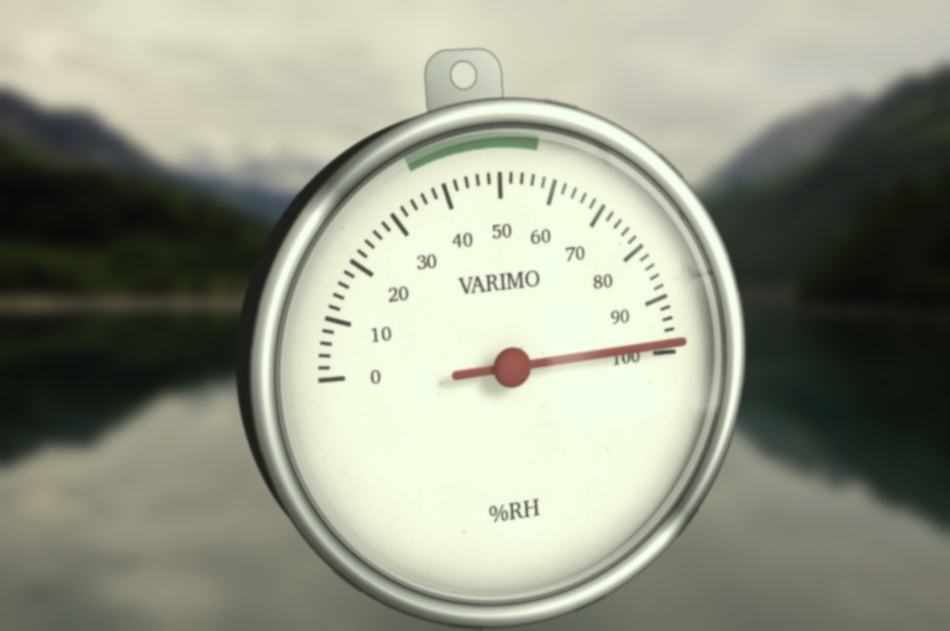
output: **98** %
